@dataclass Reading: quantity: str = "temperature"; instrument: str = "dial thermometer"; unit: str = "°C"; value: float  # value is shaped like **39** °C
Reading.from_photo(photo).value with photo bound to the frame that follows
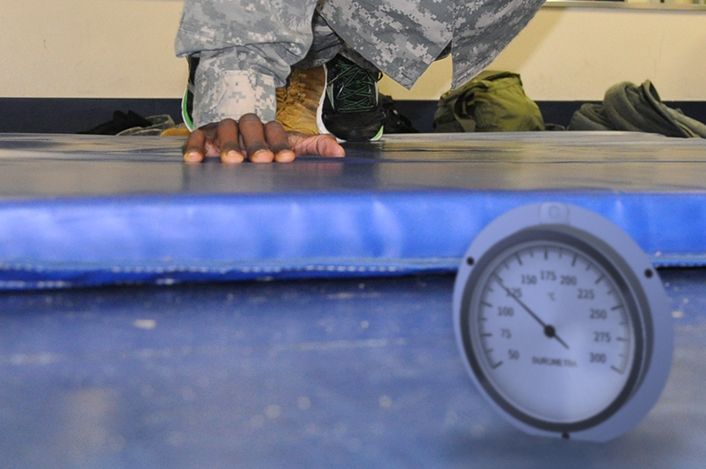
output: **125** °C
